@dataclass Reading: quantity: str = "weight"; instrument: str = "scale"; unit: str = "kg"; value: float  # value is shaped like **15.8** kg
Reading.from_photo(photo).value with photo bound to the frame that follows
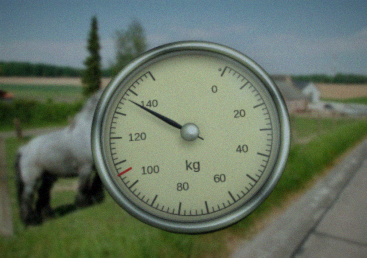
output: **136** kg
